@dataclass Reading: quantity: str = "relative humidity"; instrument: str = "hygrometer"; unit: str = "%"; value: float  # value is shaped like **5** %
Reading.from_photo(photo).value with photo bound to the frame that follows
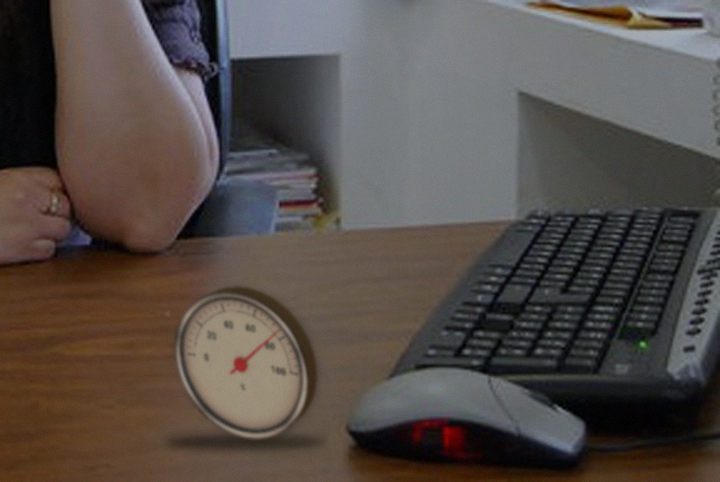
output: **76** %
